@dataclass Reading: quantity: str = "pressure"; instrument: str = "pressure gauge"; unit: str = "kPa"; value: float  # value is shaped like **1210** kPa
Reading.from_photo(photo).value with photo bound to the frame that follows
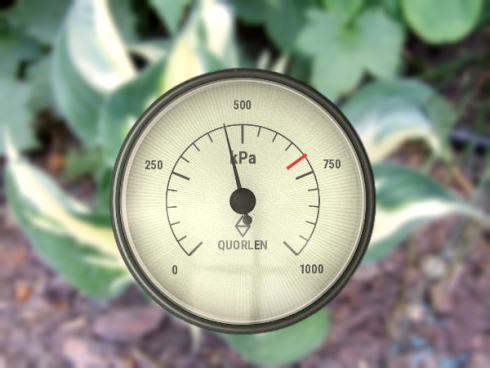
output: **450** kPa
